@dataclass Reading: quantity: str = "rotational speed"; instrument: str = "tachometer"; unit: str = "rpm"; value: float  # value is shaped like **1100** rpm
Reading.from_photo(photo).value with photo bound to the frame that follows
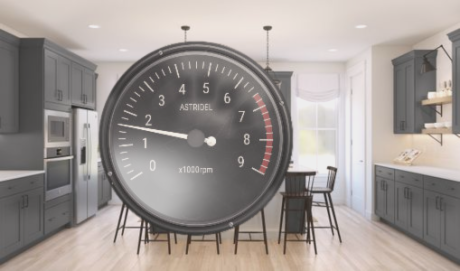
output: **1600** rpm
